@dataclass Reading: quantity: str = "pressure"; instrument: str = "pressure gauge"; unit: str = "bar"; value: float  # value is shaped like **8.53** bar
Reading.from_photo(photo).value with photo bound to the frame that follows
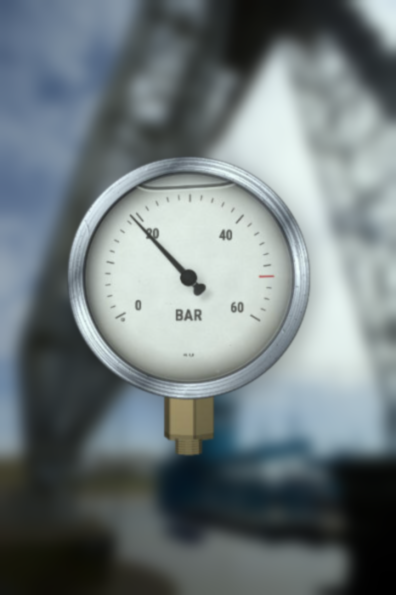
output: **19** bar
